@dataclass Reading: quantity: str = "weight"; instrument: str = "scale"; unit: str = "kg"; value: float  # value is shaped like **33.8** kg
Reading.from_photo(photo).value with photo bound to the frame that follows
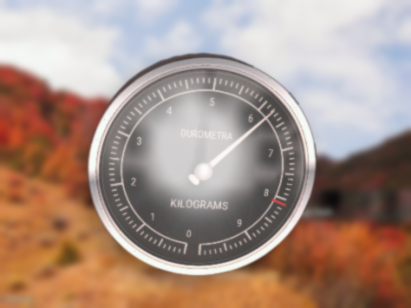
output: **6.2** kg
